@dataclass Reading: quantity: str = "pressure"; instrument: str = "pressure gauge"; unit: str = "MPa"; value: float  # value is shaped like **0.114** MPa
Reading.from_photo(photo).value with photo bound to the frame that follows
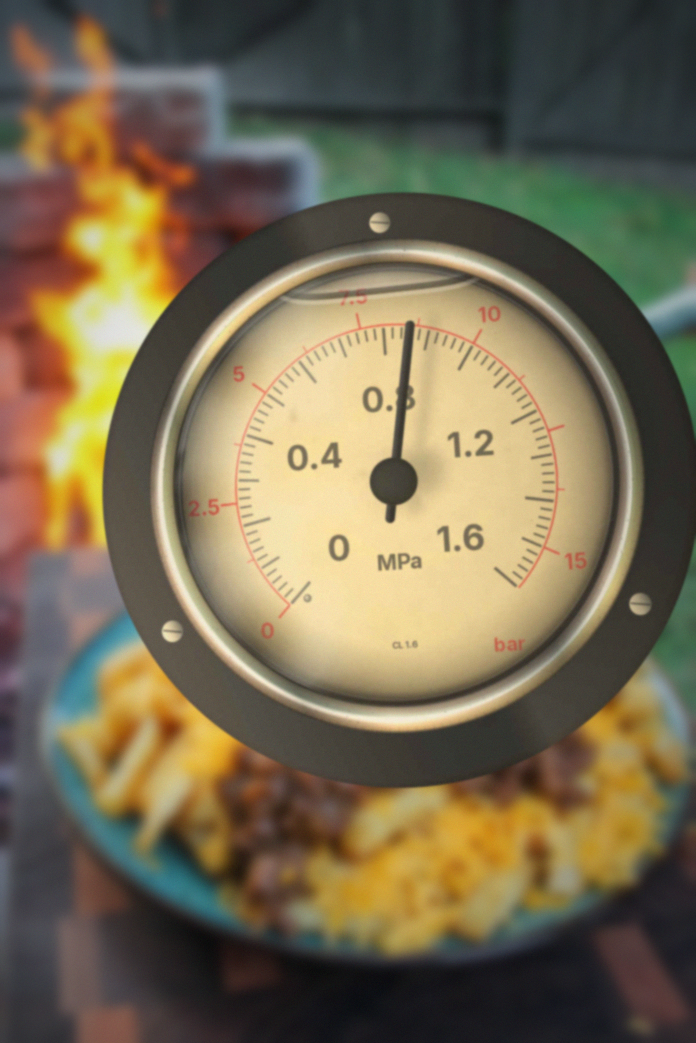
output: **0.86** MPa
